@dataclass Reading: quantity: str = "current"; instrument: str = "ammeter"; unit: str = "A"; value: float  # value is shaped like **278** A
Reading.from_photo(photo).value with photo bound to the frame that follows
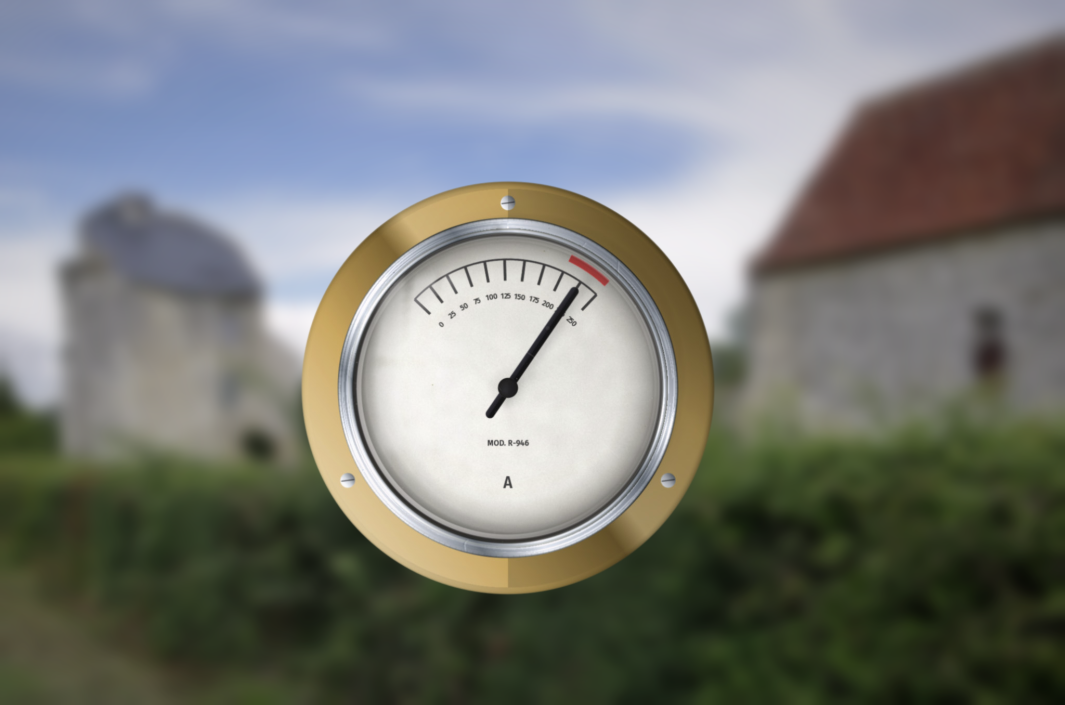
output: **225** A
